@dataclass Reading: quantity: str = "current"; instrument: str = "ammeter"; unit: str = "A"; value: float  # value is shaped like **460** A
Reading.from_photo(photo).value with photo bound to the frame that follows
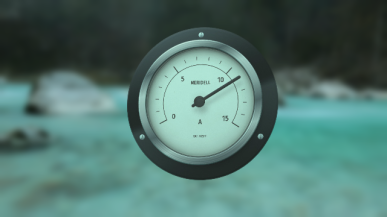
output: **11** A
